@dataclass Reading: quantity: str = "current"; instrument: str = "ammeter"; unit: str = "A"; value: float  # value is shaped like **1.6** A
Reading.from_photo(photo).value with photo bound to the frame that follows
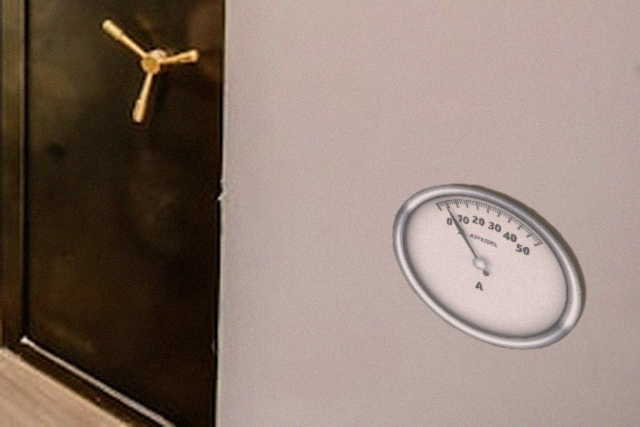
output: **5** A
